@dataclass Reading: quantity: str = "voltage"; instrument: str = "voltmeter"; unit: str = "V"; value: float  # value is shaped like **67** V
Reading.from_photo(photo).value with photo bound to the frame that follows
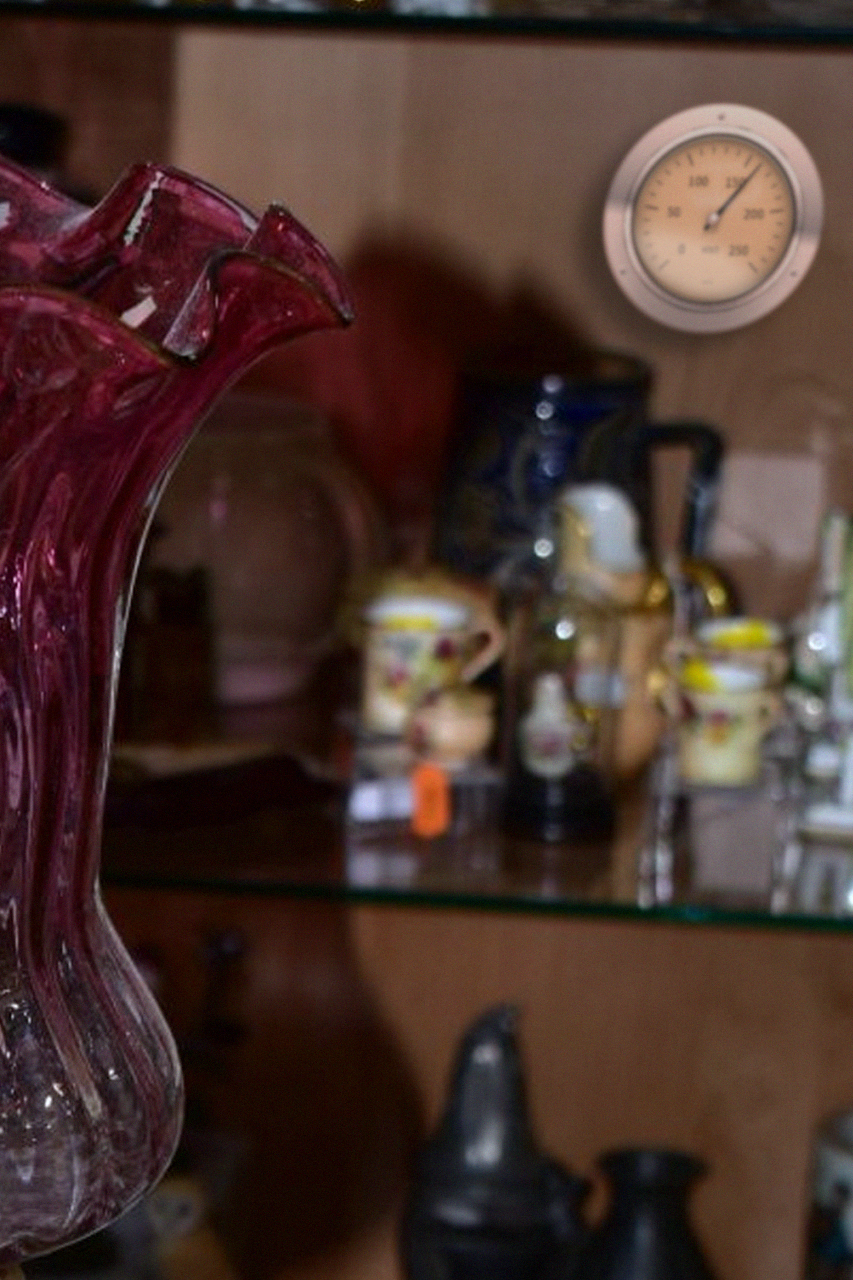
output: **160** V
